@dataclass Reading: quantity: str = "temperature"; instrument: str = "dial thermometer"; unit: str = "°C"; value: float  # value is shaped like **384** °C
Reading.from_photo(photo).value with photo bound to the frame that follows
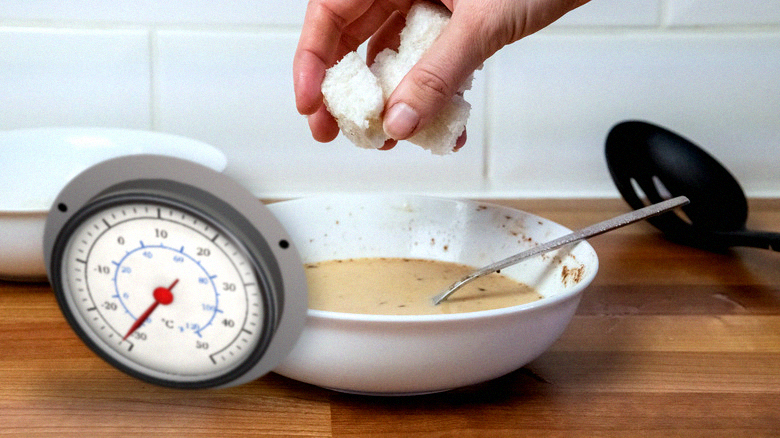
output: **-28** °C
